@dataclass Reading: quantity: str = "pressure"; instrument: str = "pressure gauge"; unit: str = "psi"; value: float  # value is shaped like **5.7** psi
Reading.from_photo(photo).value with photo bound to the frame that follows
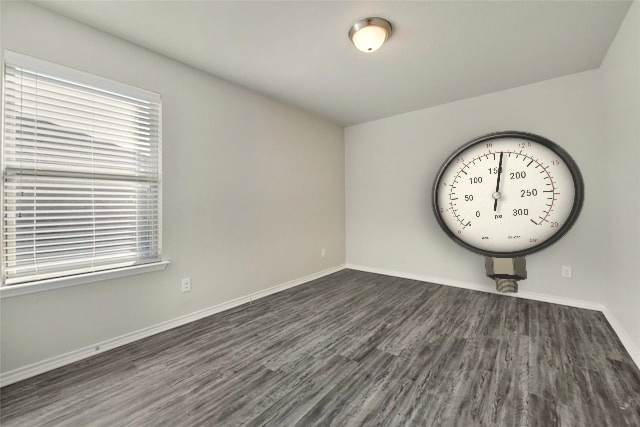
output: **160** psi
